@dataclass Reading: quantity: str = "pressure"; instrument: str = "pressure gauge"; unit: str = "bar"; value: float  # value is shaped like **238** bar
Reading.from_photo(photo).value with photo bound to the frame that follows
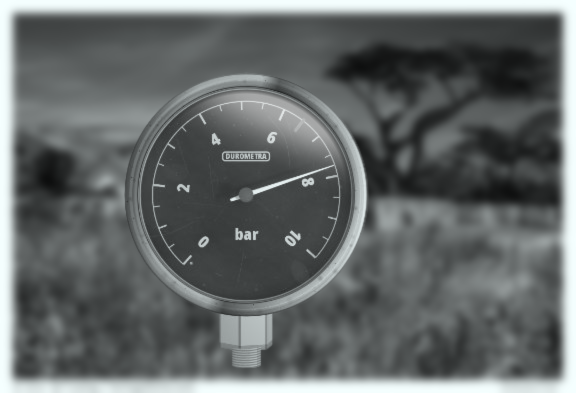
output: **7.75** bar
